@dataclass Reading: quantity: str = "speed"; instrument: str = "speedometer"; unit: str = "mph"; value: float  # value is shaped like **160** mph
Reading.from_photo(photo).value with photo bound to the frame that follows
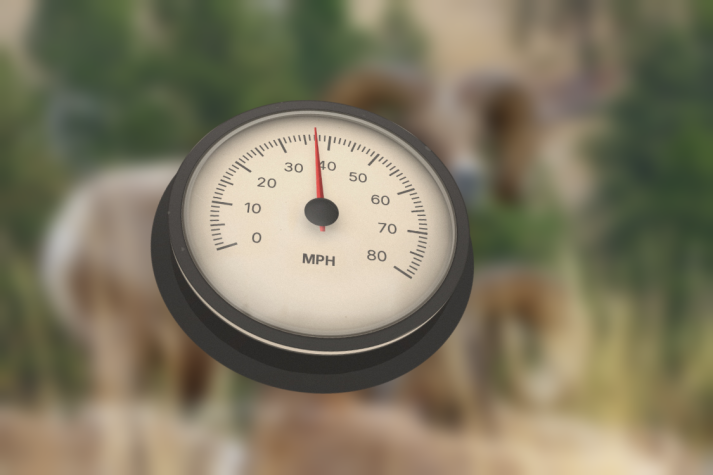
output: **37** mph
